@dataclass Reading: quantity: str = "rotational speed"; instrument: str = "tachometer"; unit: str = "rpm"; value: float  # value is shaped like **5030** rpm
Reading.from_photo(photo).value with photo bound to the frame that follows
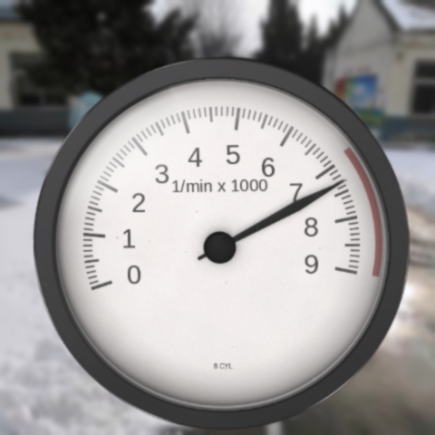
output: **7300** rpm
